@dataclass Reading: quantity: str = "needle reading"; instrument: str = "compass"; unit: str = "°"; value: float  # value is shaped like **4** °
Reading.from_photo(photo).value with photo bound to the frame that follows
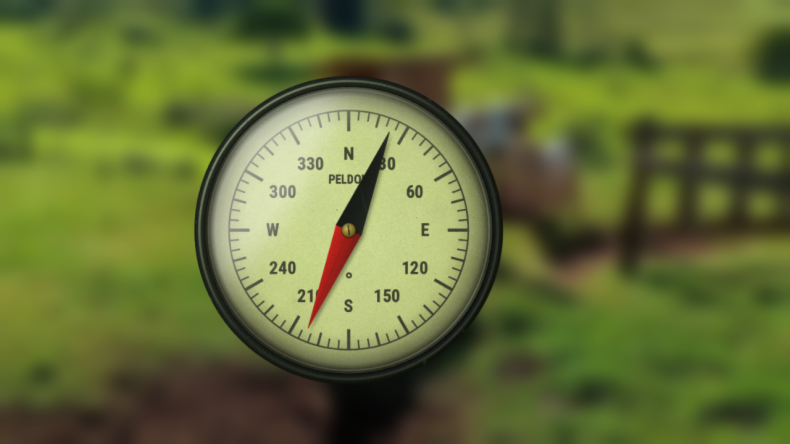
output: **202.5** °
